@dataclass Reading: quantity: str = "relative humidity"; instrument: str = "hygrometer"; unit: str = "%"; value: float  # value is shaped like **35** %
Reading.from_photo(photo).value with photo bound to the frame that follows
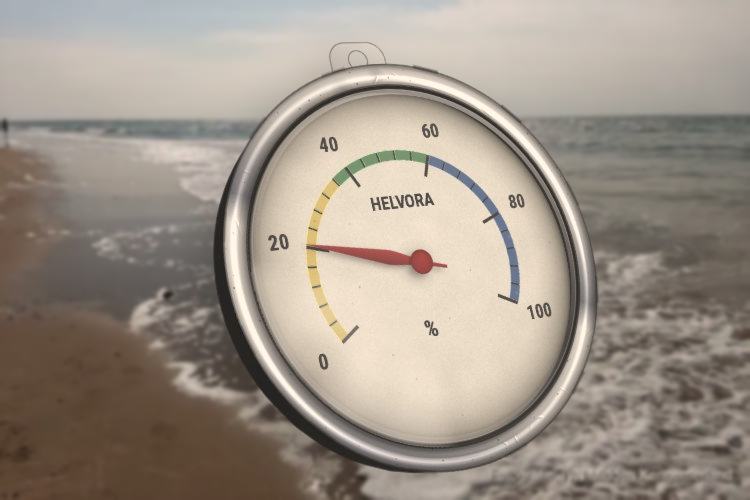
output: **20** %
